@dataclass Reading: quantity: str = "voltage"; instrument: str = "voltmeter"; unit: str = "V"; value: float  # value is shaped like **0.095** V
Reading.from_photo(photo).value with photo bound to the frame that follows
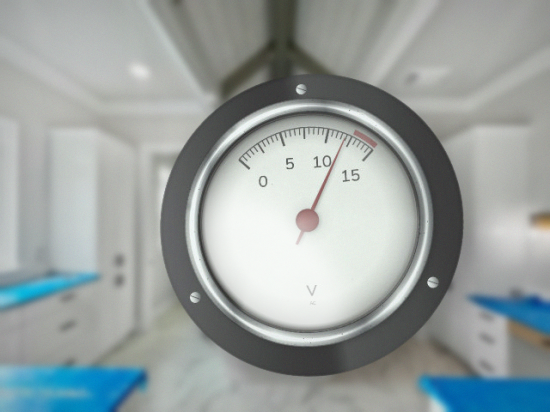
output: **12** V
